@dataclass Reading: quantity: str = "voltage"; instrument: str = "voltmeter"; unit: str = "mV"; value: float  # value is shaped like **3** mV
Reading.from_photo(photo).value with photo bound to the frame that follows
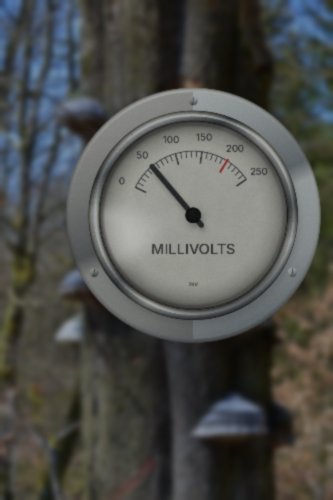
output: **50** mV
